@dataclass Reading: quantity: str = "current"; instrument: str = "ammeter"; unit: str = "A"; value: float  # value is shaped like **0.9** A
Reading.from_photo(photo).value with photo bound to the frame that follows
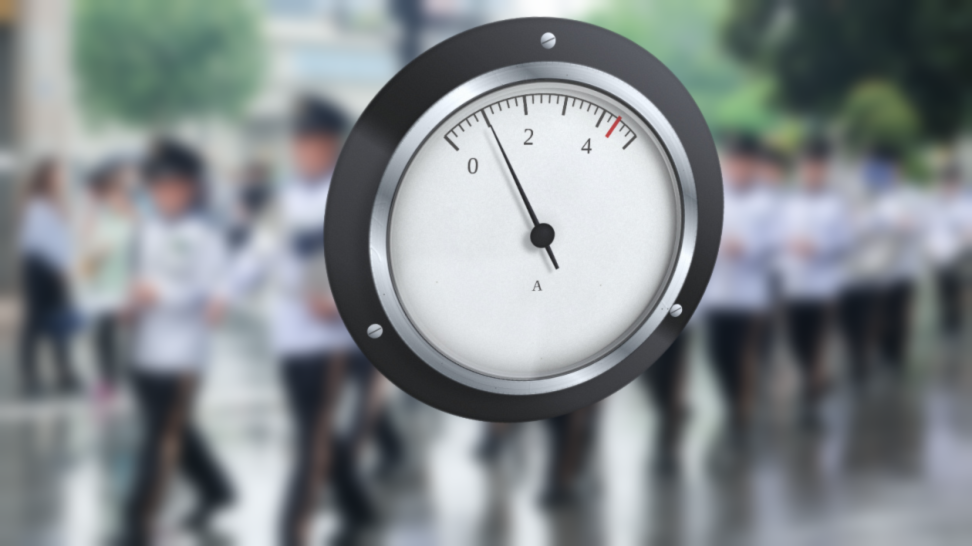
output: **1** A
